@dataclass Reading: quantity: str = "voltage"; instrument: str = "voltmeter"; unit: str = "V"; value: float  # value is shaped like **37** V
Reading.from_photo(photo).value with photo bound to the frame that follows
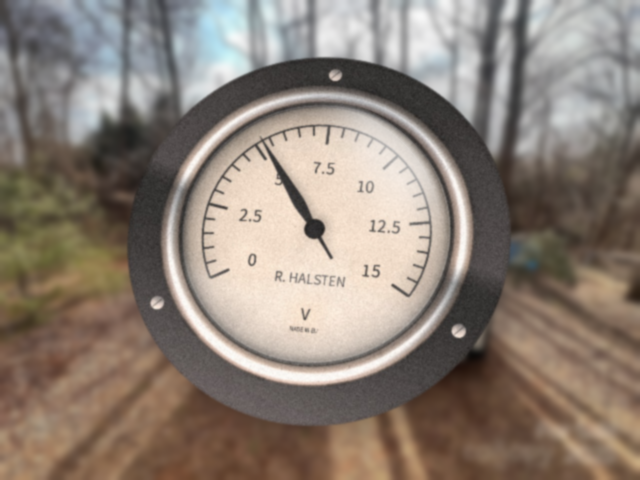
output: **5.25** V
